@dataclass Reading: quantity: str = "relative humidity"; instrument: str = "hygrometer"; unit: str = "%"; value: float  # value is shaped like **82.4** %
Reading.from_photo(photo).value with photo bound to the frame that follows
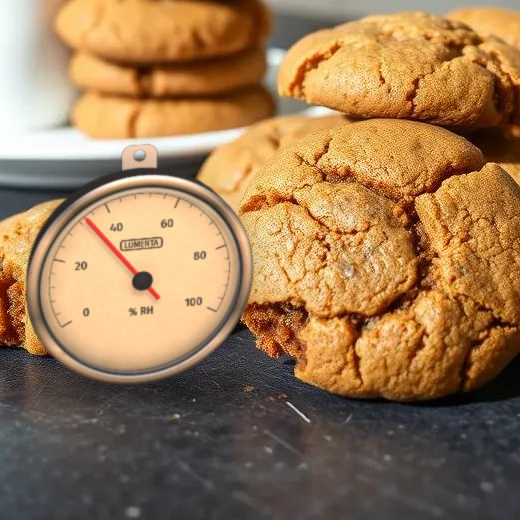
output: **34** %
